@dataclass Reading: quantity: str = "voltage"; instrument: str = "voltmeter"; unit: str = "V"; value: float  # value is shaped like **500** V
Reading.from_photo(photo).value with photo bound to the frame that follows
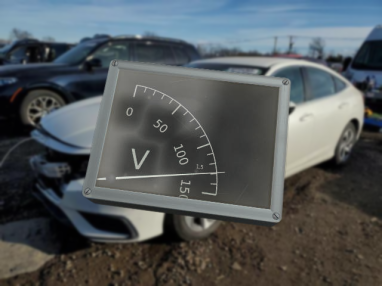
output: **130** V
